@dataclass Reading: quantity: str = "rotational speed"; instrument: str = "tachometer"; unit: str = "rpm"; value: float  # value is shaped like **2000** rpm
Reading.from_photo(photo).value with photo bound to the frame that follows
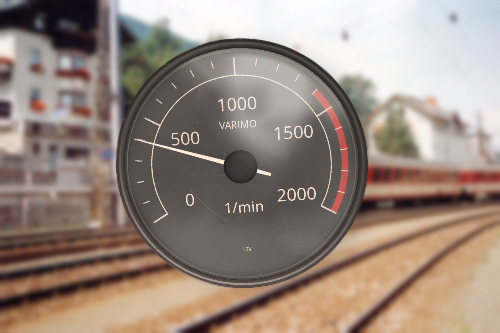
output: **400** rpm
